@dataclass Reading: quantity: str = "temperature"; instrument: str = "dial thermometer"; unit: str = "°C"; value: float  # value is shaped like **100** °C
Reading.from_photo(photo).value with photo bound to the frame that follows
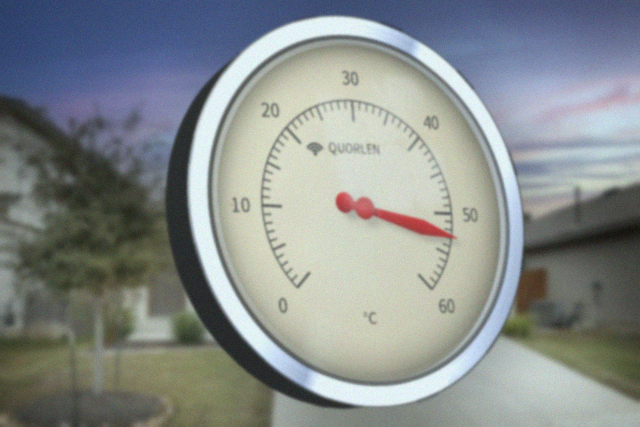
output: **53** °C
